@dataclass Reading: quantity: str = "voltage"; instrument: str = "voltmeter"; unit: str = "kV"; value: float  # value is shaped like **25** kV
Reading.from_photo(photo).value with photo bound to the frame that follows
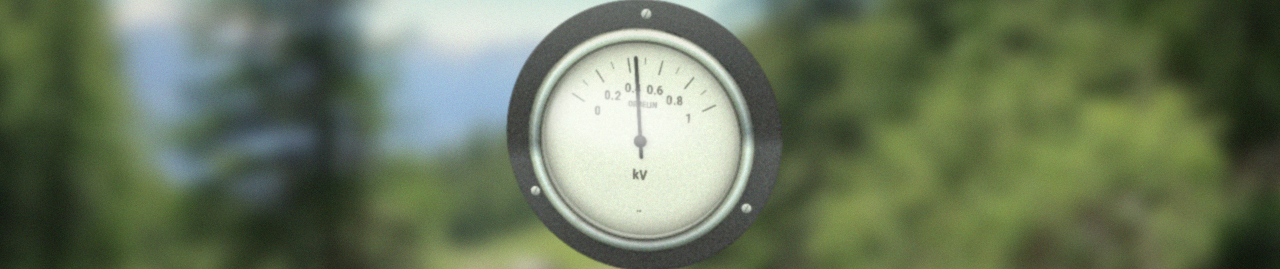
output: **0.45** kV
